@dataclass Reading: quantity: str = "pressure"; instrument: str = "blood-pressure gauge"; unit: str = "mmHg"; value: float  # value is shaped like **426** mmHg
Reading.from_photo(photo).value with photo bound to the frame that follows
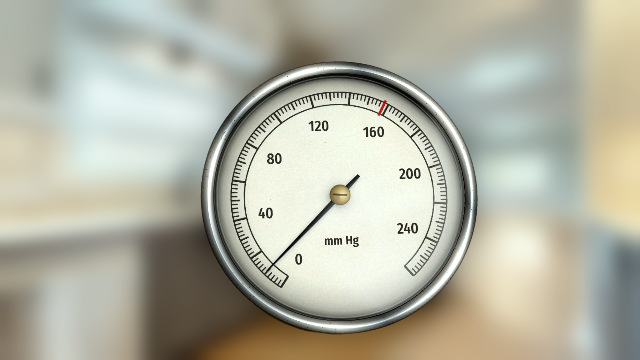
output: **10** mmHg
